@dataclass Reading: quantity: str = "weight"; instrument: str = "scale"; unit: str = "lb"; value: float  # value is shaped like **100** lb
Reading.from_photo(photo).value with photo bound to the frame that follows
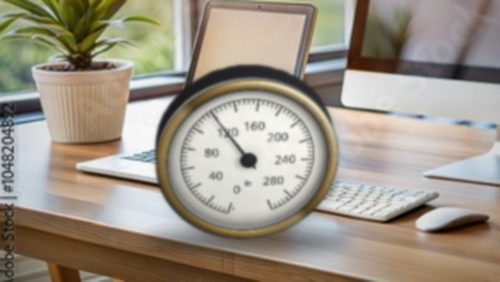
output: **120** lb
